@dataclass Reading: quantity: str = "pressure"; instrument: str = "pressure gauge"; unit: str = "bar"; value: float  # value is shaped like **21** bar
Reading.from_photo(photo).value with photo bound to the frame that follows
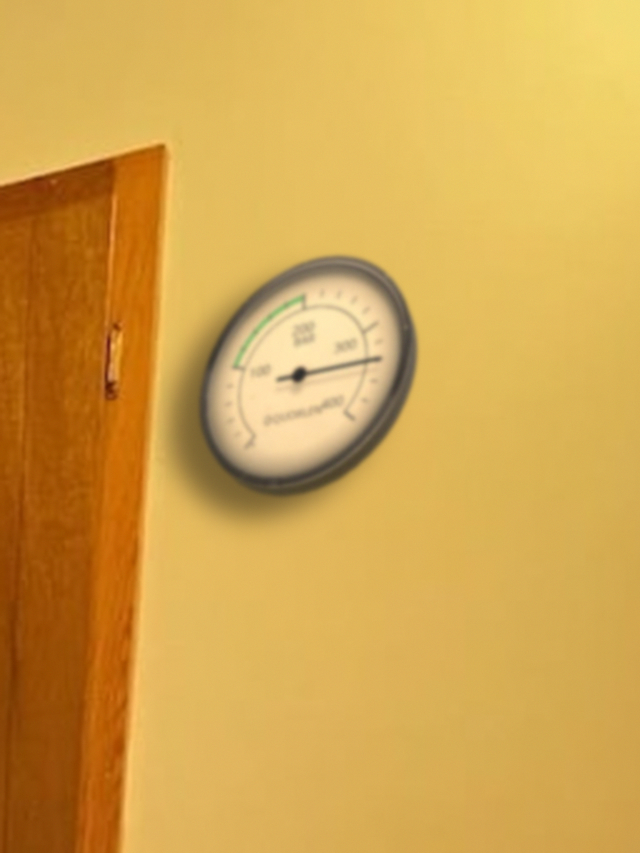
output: **340** bar
